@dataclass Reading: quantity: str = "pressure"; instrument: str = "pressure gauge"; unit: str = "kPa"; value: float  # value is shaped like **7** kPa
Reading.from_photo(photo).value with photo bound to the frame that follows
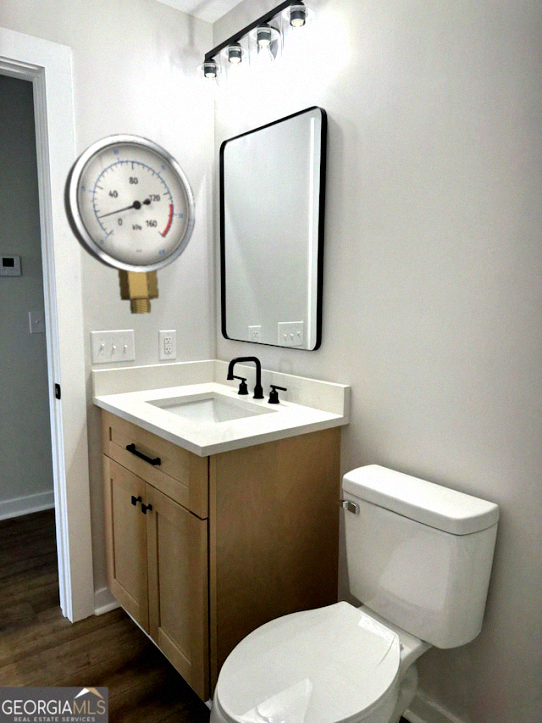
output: **15** kPa
